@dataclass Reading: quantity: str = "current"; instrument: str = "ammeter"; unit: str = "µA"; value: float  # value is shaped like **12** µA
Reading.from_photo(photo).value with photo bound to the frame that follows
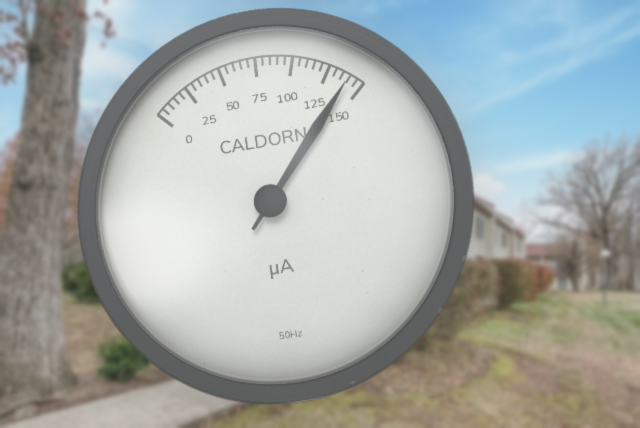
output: **140** µA
